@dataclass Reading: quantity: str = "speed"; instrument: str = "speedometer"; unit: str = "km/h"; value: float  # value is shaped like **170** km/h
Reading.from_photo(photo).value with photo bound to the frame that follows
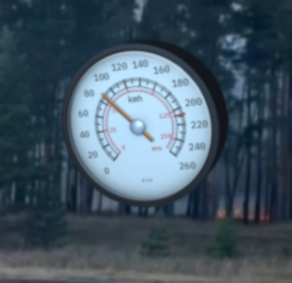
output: **90** km/h
